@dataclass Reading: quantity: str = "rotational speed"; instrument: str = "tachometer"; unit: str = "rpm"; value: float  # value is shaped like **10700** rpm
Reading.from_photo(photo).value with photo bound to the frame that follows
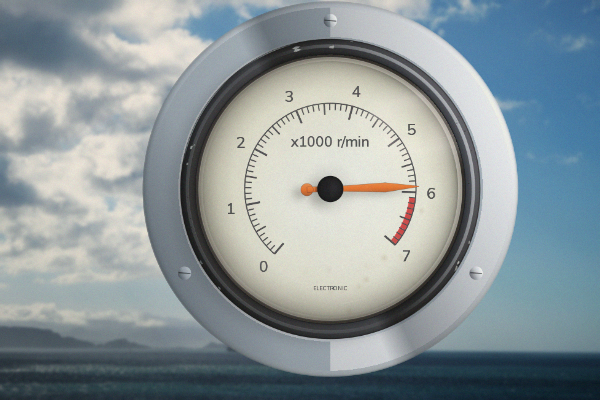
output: **5900** rpm
